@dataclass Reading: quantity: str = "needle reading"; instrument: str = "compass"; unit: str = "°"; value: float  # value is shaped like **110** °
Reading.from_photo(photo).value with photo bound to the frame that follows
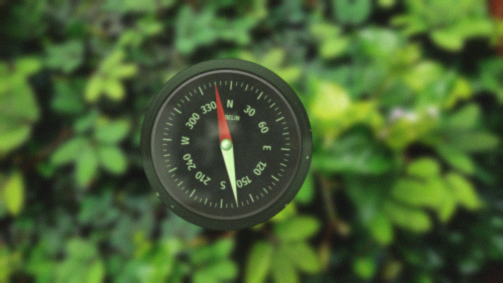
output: **345** °
